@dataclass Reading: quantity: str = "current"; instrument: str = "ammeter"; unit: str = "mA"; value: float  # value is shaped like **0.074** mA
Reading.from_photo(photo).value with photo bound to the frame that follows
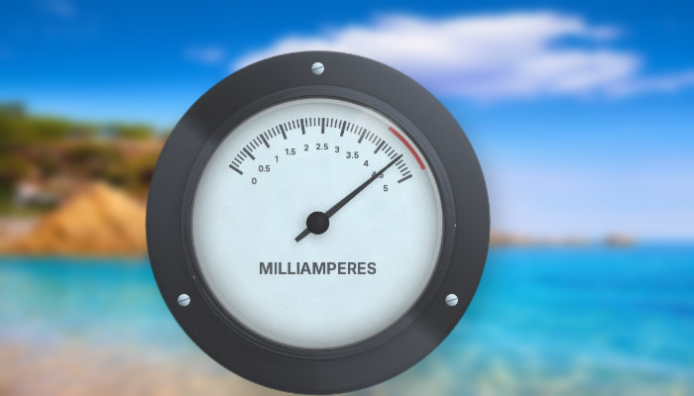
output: **4.5** mA
